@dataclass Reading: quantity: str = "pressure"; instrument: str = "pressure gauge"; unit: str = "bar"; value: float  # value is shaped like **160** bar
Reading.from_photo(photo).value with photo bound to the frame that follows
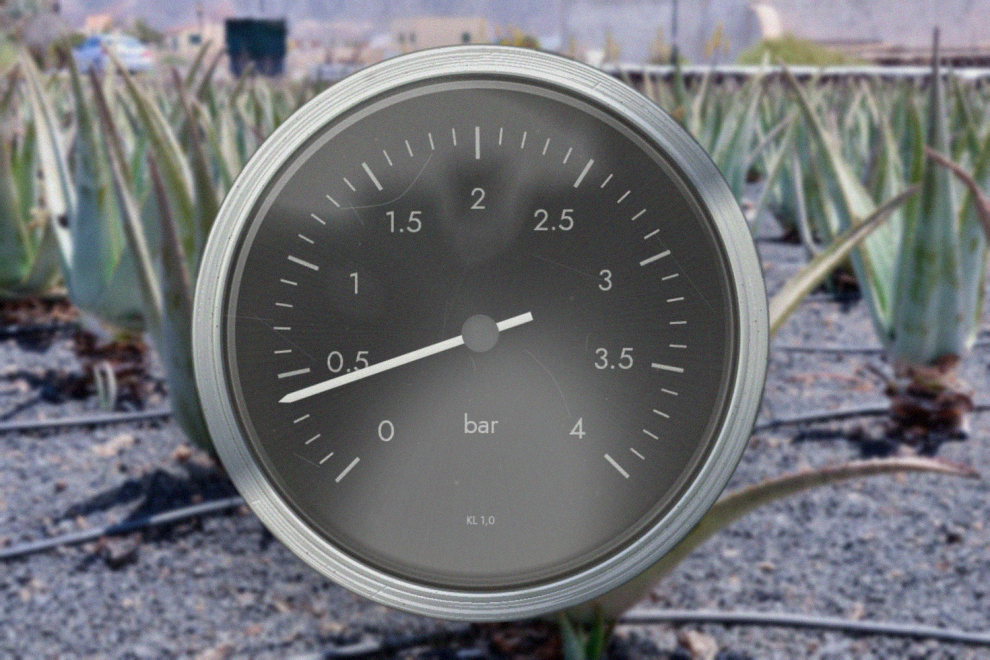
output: **0.4** bar
